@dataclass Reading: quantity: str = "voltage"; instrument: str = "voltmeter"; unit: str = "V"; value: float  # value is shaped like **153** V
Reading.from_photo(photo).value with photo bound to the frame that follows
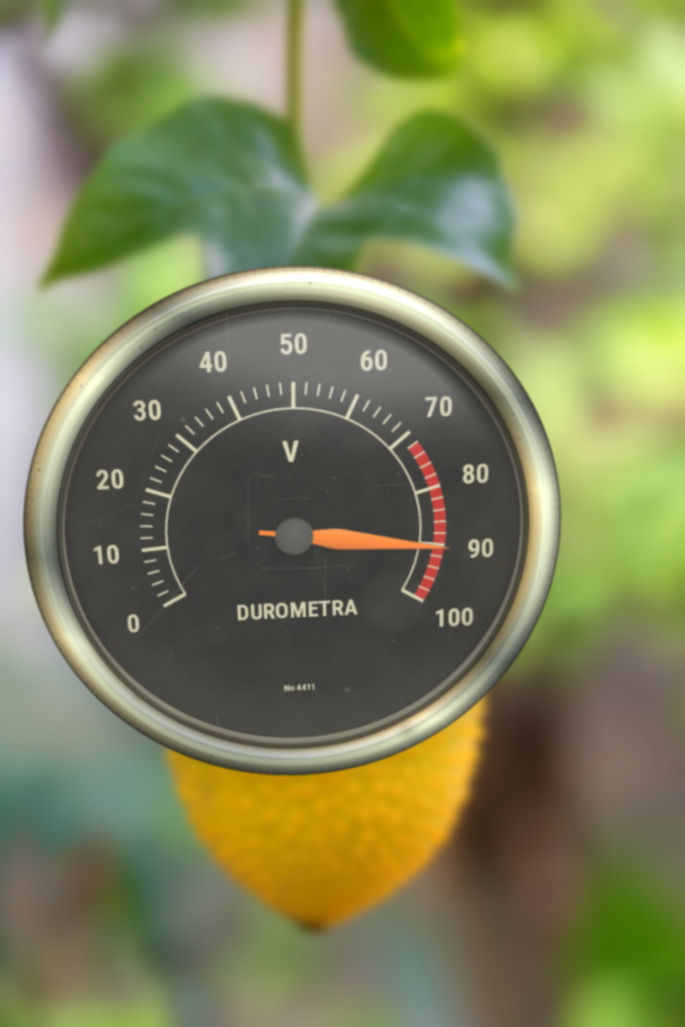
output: **90** V
